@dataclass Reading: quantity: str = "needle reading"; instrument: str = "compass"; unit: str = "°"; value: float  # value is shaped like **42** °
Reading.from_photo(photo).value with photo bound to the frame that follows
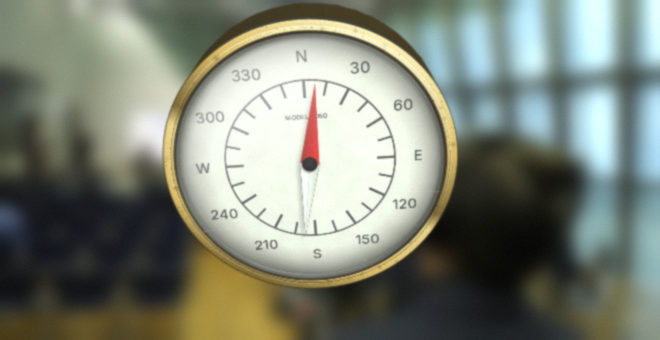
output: **7.5** °
